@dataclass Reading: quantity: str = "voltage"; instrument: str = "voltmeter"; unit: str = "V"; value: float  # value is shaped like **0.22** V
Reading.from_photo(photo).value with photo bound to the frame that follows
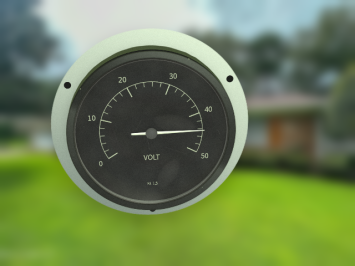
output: **44** V
